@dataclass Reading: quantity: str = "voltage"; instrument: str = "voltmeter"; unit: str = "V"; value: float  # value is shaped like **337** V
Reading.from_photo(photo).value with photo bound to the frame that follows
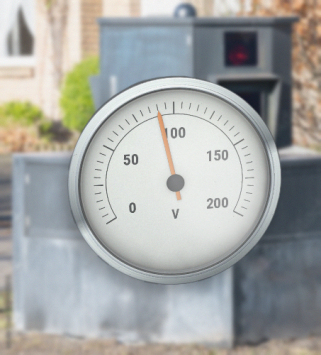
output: **90** V
